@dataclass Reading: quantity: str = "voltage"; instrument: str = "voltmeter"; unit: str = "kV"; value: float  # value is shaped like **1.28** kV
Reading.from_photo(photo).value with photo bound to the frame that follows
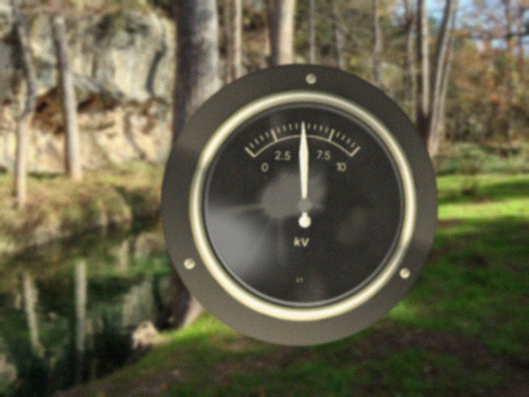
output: **5** kV
